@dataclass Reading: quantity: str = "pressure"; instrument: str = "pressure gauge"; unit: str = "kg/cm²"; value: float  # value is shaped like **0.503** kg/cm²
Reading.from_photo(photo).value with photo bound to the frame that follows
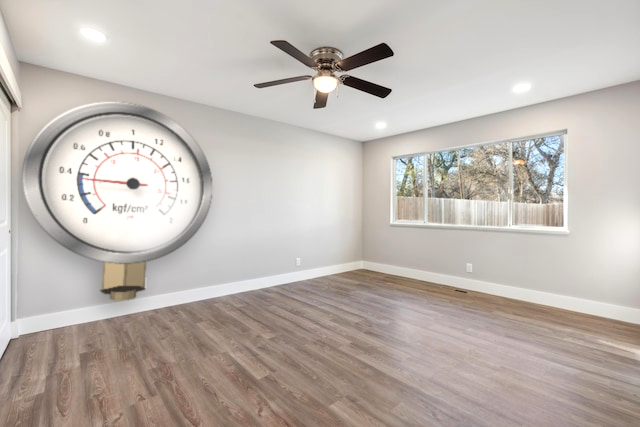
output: **0.35** kg/cm²
